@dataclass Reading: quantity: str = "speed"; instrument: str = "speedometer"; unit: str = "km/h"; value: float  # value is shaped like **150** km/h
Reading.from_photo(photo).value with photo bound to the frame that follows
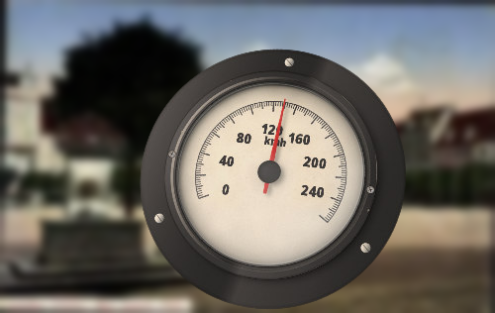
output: **130** km/h
